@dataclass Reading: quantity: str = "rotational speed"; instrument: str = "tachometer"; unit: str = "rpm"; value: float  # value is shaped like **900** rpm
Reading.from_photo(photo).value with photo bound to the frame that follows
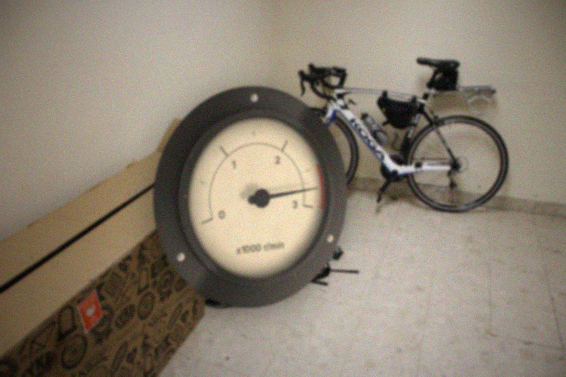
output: **2750** rpm
